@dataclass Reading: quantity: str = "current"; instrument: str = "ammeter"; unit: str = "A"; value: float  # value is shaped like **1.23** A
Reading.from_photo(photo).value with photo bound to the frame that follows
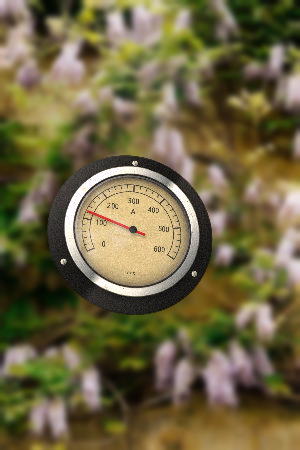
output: **120** A
